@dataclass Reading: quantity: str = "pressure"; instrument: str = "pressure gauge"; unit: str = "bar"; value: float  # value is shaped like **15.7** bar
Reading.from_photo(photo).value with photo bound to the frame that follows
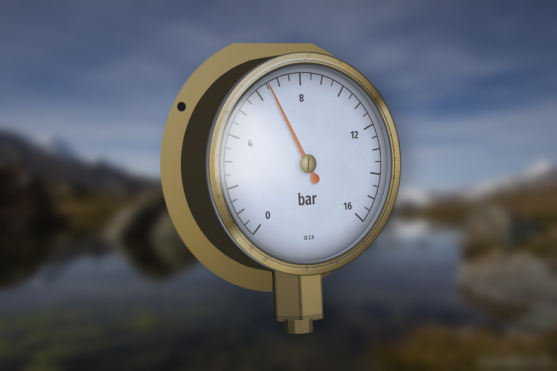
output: **6.5** bar
